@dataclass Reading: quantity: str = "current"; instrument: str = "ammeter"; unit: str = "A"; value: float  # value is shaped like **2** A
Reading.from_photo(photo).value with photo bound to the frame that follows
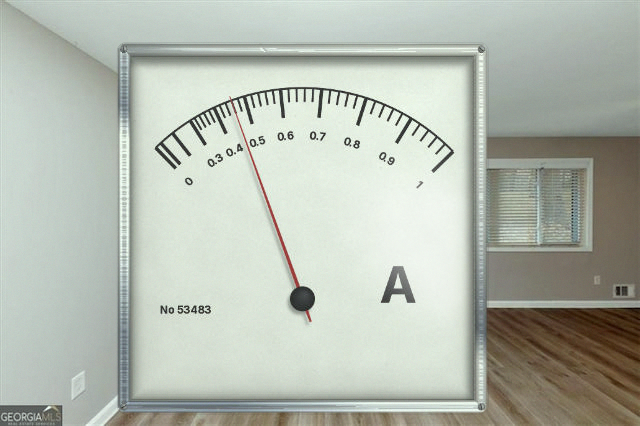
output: **0.46** A
